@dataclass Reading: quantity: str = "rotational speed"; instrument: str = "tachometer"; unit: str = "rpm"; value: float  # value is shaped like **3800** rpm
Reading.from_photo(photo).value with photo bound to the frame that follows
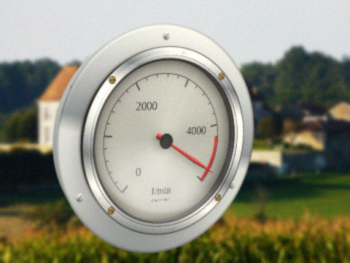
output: **4800** rpm
